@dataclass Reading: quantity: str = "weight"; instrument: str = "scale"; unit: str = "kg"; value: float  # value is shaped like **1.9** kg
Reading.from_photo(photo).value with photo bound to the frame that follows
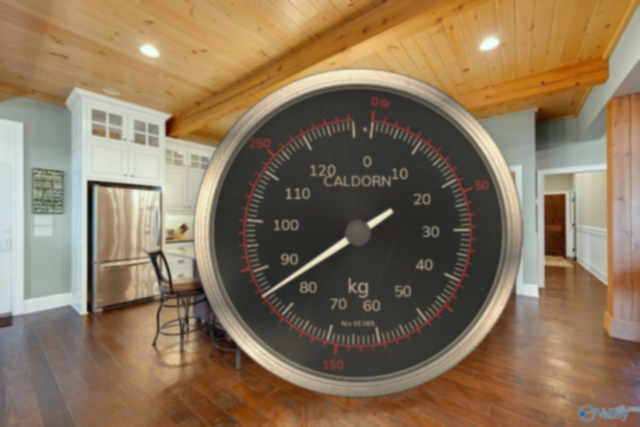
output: **85** kg
